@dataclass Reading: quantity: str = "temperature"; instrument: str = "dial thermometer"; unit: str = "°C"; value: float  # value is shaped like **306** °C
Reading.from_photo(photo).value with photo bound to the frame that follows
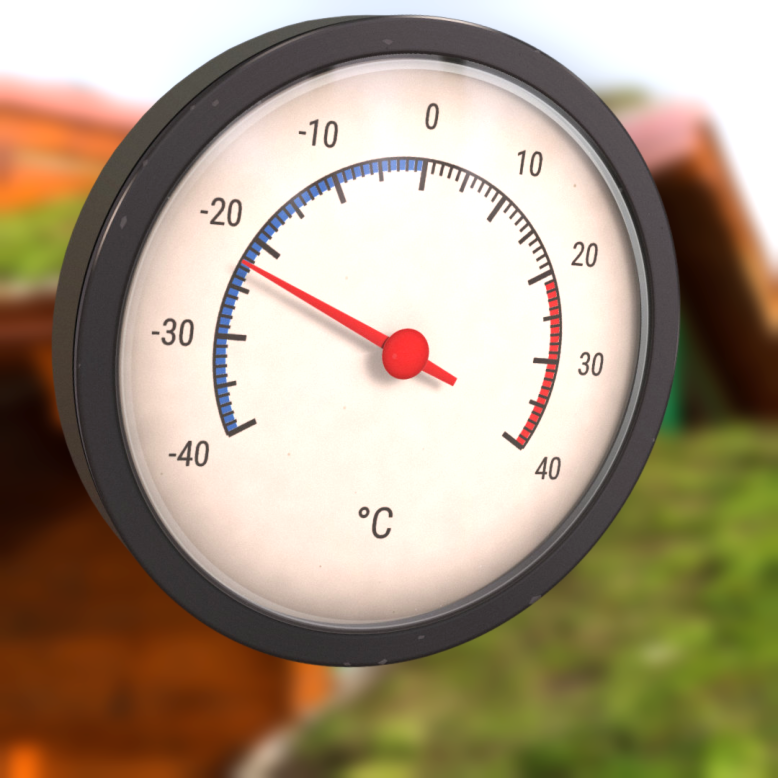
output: **-22.5** °C
